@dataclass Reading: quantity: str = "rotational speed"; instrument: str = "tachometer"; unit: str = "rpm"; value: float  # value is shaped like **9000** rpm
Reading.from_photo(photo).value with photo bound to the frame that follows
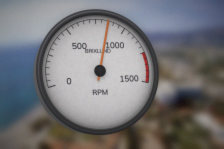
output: **850** rpm
